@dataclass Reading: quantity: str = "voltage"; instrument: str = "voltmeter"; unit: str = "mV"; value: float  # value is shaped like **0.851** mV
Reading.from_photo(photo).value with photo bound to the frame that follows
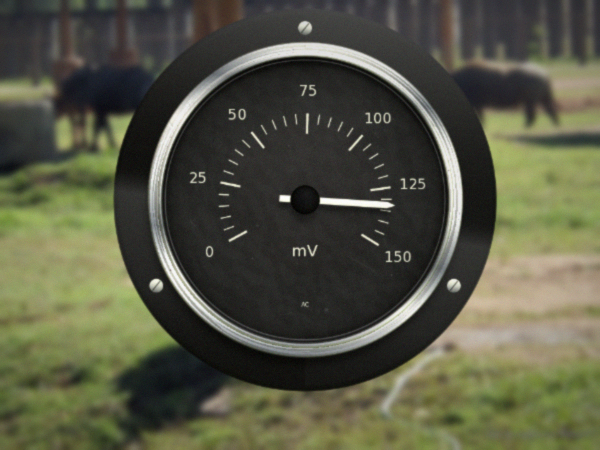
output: **132.5** mV
